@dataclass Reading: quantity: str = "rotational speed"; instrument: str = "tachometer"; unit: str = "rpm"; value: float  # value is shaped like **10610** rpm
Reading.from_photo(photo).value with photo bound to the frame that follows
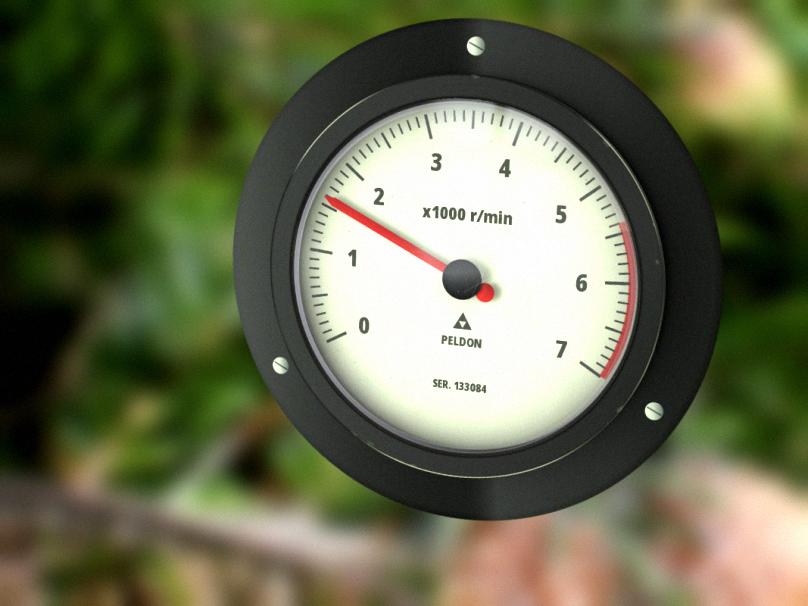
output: **1600** rpm
